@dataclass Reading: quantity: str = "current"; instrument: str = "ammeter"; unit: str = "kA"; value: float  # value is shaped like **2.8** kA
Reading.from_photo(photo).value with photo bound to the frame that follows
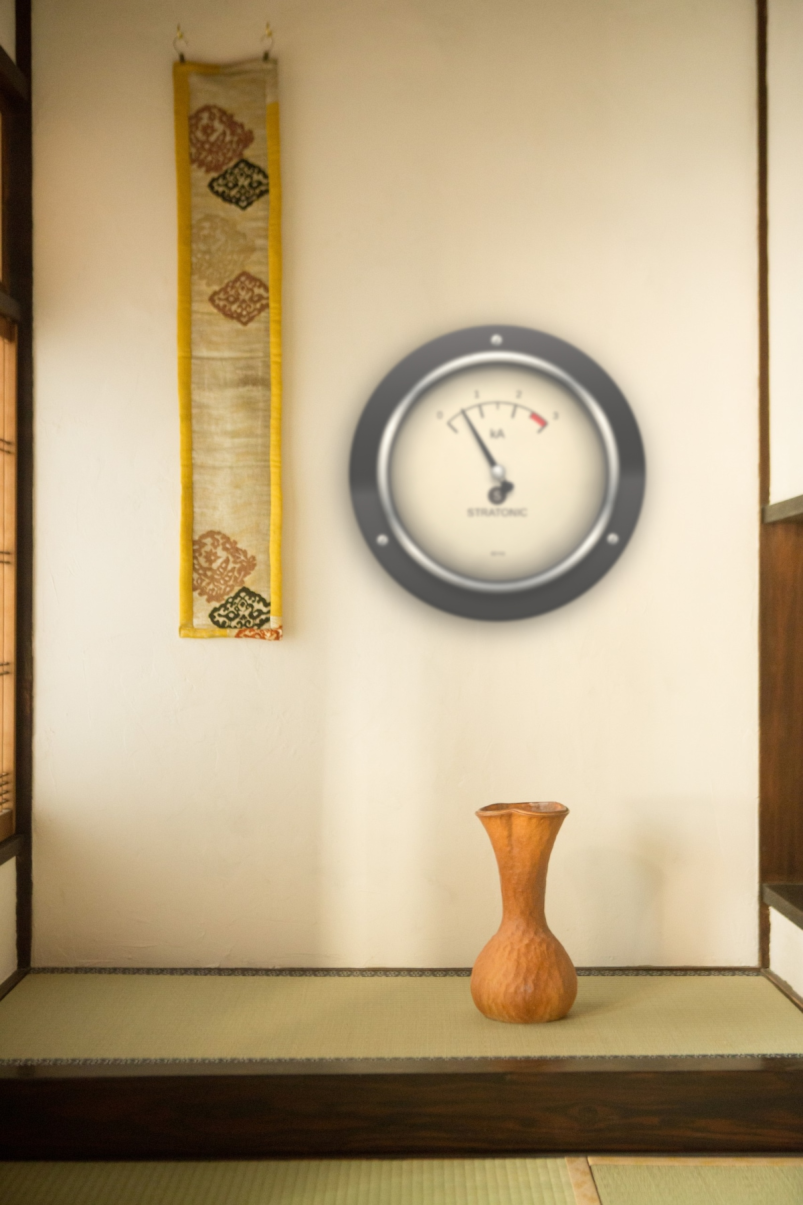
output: **0.5** kA
